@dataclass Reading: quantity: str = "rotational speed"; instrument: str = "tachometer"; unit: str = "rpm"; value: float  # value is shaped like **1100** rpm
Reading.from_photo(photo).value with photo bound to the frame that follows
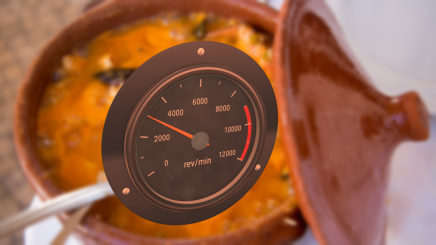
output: **3000** rpm
